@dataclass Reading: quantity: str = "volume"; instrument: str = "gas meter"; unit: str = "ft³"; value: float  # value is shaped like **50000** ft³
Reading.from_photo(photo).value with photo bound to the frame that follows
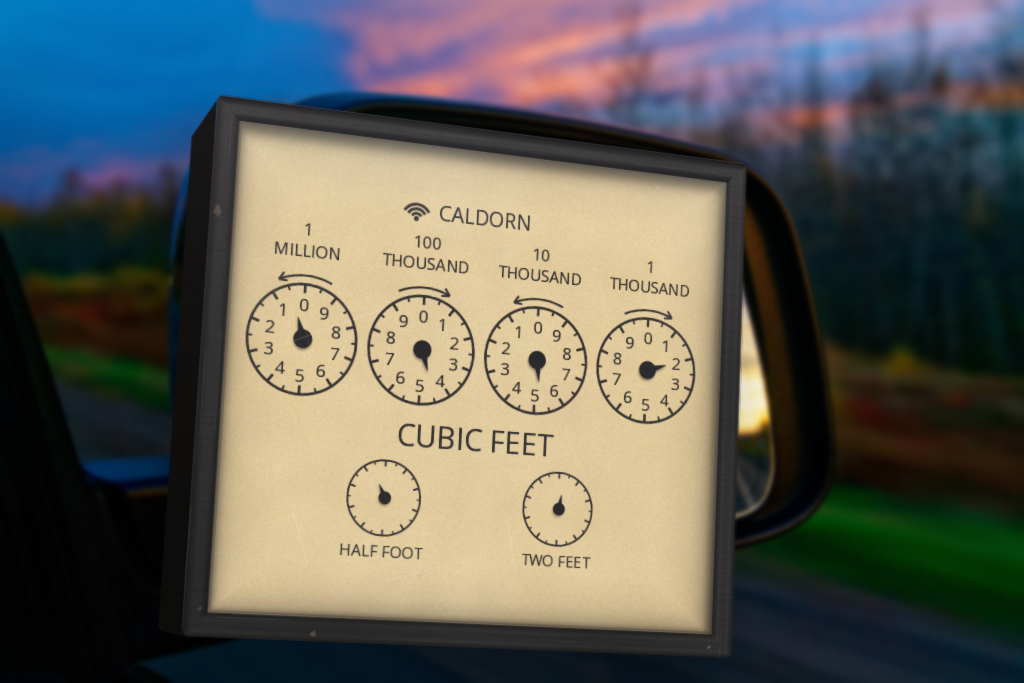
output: **45200** ft³
